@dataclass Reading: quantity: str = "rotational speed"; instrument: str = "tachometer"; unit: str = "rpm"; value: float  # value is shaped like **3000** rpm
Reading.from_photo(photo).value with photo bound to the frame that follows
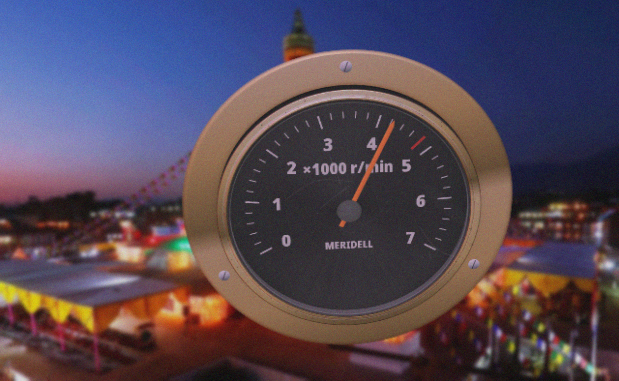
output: **4200** rpm
